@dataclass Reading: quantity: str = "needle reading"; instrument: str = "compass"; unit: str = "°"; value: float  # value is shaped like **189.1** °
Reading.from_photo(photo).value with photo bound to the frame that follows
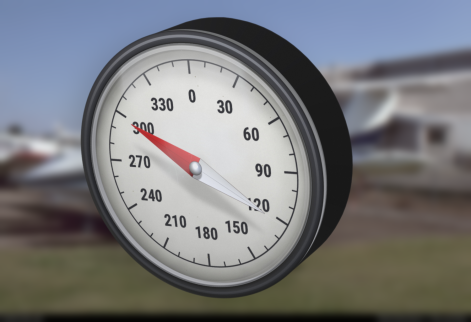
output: **300** °
